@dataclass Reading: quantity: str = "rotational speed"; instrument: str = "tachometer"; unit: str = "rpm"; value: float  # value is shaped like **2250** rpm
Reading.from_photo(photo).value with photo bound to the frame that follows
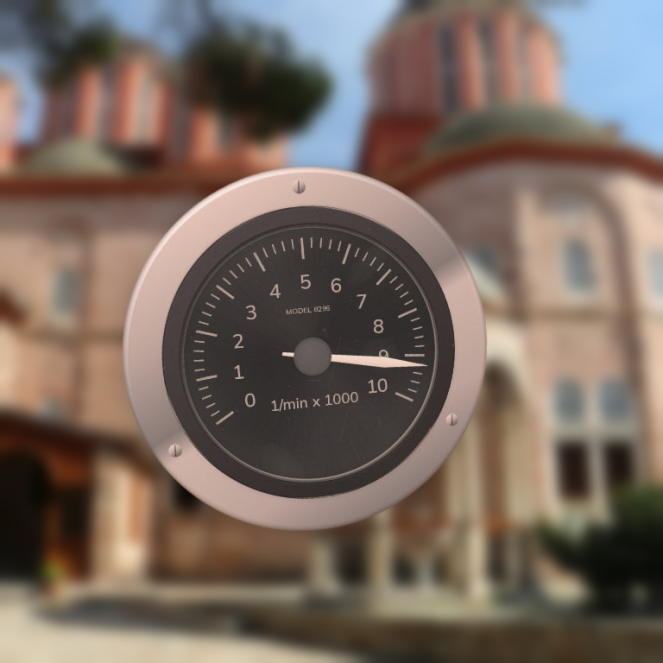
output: **9200** rpm
